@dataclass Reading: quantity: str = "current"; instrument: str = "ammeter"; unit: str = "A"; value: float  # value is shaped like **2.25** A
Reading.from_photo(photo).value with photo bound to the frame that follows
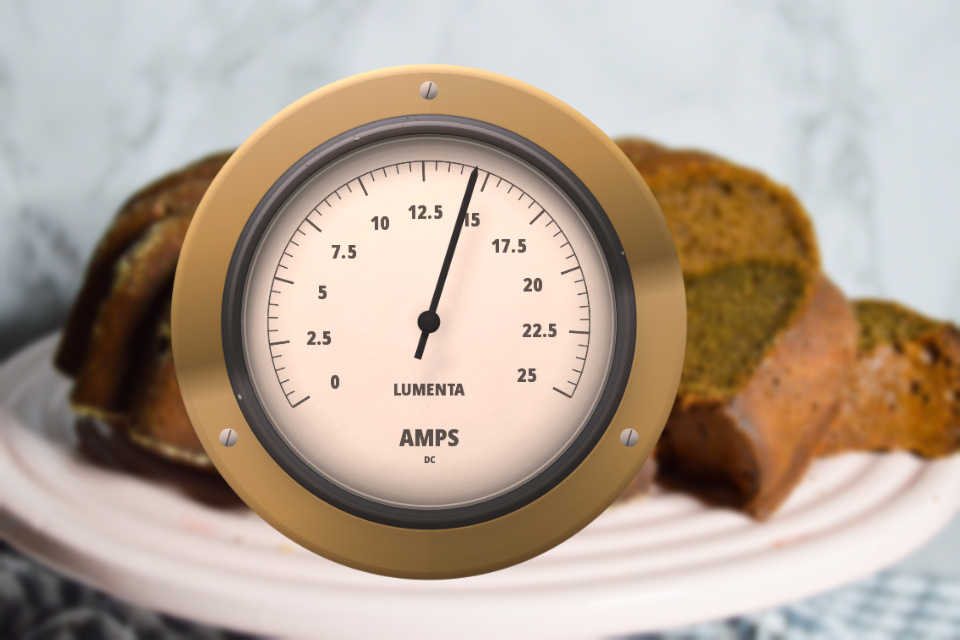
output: **14.5** A
